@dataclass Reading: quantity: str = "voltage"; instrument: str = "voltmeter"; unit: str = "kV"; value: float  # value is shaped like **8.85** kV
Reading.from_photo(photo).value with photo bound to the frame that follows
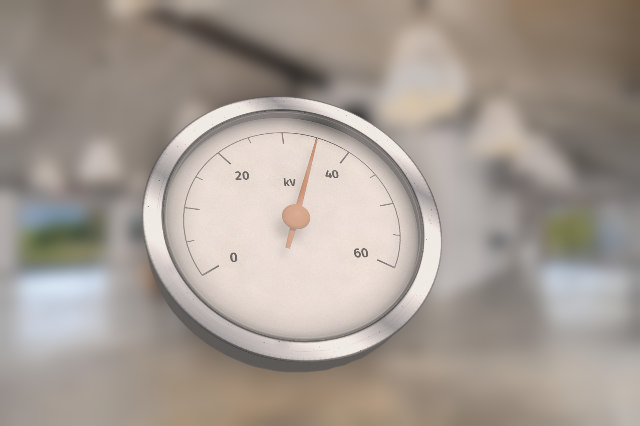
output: **35** kV
